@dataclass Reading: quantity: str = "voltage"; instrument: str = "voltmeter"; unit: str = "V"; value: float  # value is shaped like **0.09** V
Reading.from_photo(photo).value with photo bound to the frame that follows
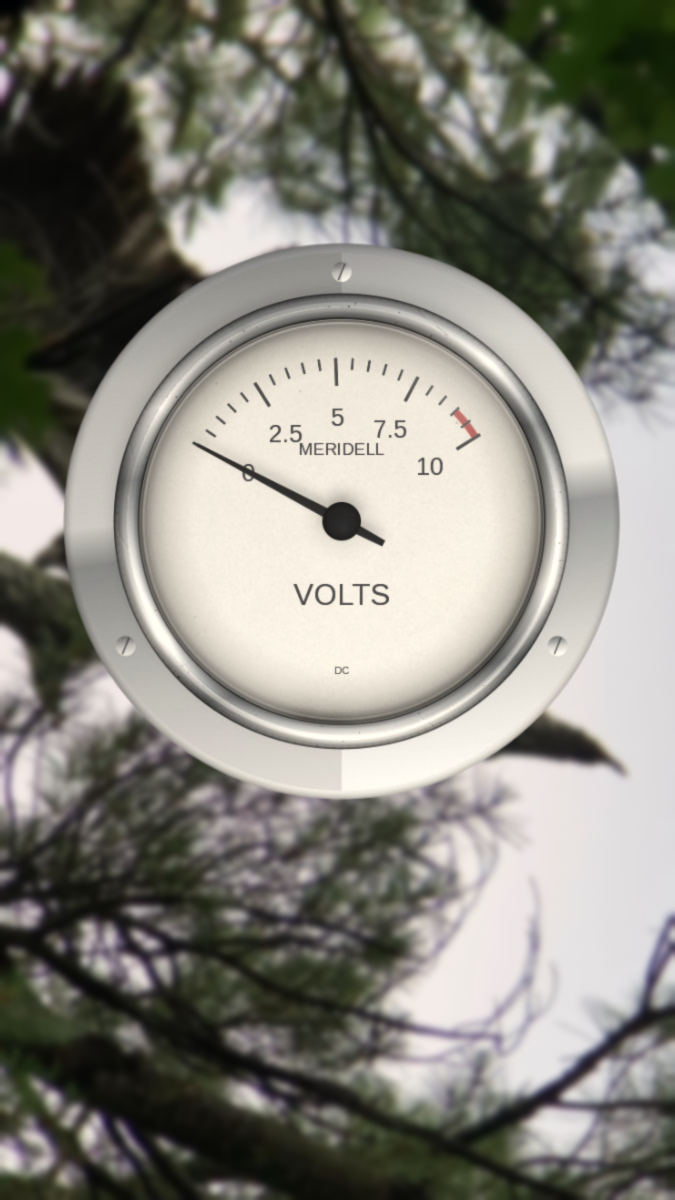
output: **0** V
